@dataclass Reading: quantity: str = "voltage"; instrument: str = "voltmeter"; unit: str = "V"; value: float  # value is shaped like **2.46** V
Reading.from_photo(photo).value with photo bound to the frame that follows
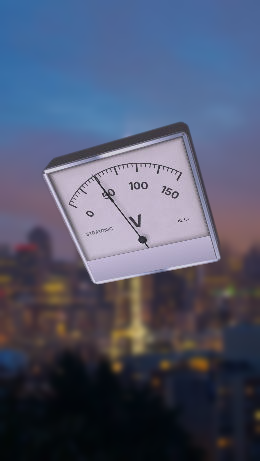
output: **50** V
